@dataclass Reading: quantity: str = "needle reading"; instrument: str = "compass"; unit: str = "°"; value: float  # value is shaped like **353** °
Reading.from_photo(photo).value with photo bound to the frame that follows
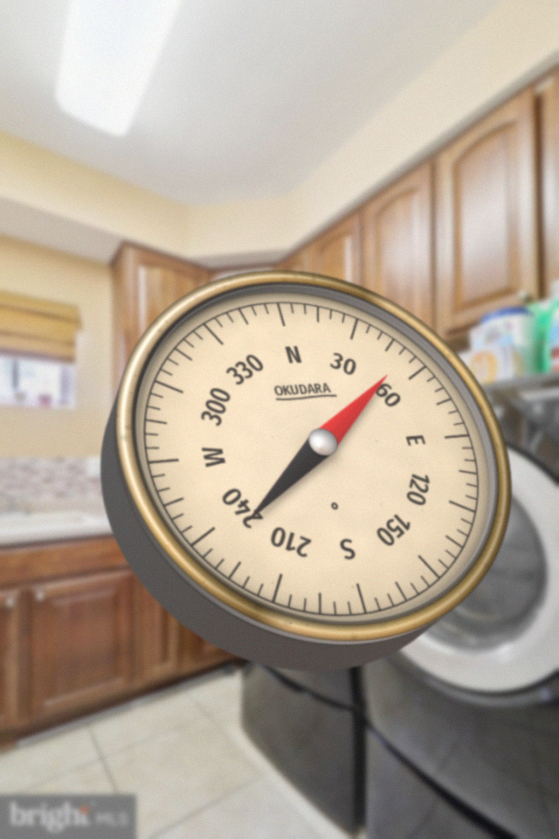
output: **52.5** °
